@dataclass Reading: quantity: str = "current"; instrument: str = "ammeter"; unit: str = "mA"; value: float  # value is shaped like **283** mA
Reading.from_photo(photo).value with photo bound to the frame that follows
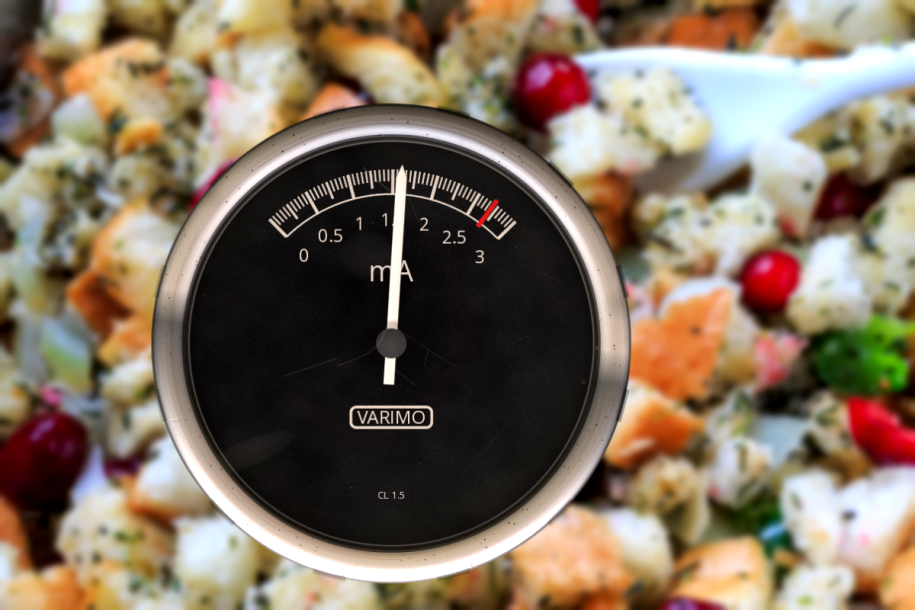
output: **1.6** mA
